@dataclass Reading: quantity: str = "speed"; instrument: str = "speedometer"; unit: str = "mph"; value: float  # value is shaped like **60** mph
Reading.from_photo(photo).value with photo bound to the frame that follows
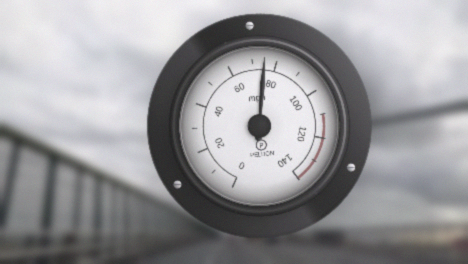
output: **75** mph
